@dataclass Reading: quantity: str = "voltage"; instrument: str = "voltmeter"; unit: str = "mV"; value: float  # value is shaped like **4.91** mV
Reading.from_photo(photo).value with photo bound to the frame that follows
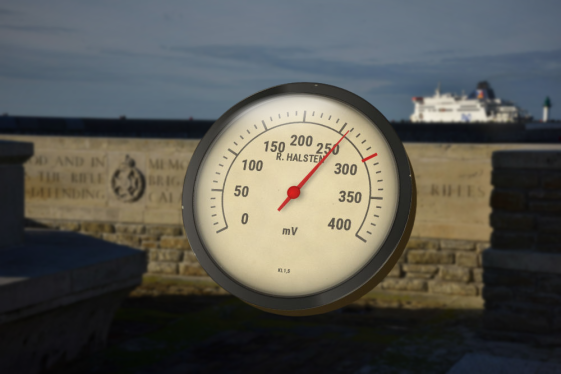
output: **260** mV
